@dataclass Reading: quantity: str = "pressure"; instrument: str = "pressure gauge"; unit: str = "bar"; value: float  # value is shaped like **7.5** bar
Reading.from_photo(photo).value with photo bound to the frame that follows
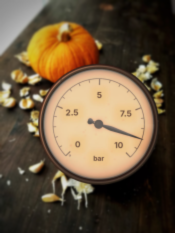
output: **9** bar
